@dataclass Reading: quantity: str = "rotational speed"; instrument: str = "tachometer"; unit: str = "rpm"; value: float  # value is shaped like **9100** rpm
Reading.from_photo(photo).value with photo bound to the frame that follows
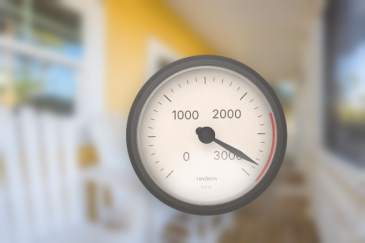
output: **2850** rpm
